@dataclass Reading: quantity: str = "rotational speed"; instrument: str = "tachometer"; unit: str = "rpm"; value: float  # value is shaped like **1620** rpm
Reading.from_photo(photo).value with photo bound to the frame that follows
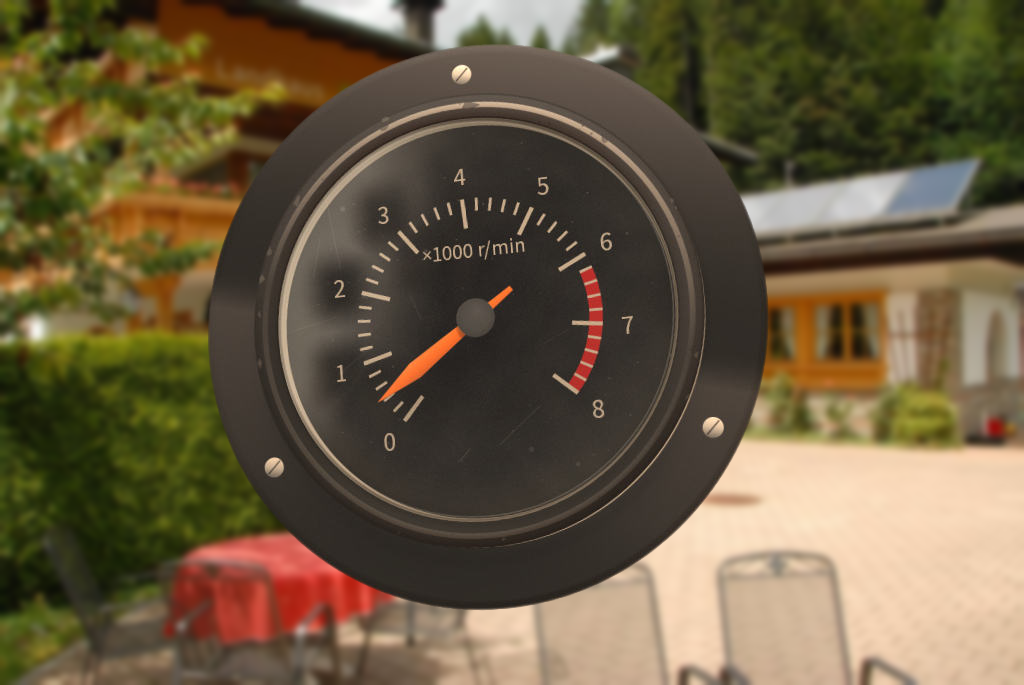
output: **400** rpm
